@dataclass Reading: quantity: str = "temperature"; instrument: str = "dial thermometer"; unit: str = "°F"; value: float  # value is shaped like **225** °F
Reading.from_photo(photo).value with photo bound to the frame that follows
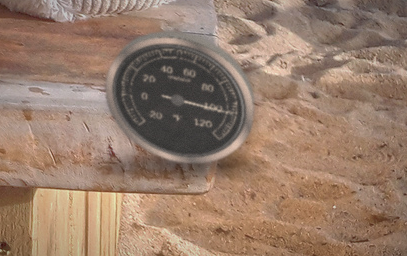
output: **100** °F
